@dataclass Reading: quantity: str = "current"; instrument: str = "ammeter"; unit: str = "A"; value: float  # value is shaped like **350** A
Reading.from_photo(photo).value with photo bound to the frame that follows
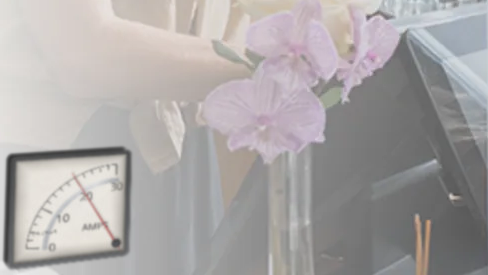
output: **20** A
